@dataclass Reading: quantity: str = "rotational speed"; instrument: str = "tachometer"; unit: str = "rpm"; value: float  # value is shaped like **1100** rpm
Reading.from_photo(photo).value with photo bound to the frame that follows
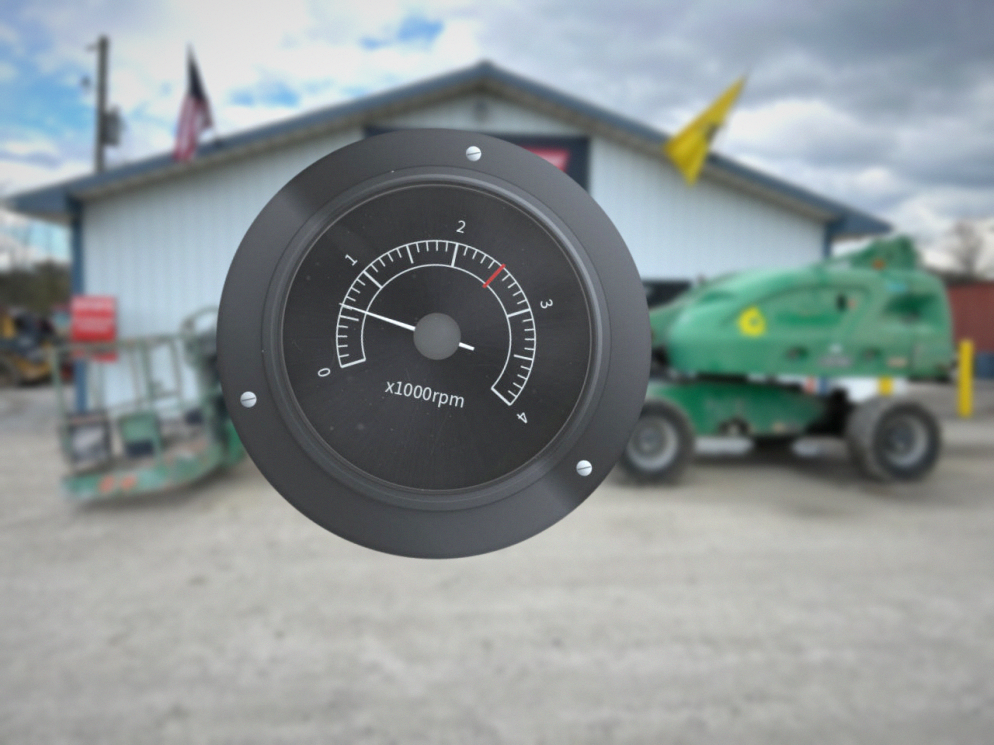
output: **600** rpm
